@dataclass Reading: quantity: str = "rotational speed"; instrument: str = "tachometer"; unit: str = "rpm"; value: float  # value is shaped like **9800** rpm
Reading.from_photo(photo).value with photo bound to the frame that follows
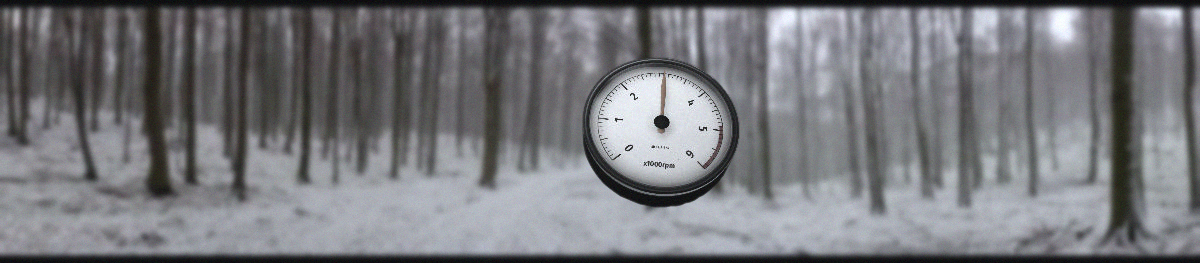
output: **3000** rpm
